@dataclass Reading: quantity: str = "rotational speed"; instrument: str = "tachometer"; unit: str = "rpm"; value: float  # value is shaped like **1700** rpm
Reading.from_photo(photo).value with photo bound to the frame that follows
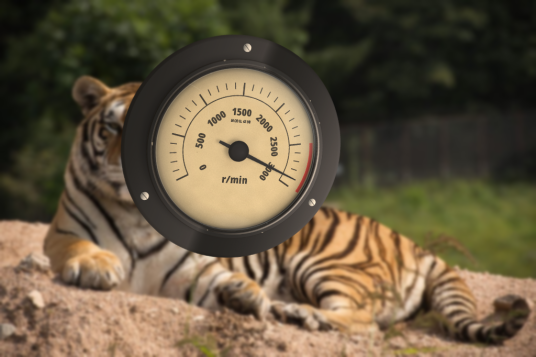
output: **2900** rpm
